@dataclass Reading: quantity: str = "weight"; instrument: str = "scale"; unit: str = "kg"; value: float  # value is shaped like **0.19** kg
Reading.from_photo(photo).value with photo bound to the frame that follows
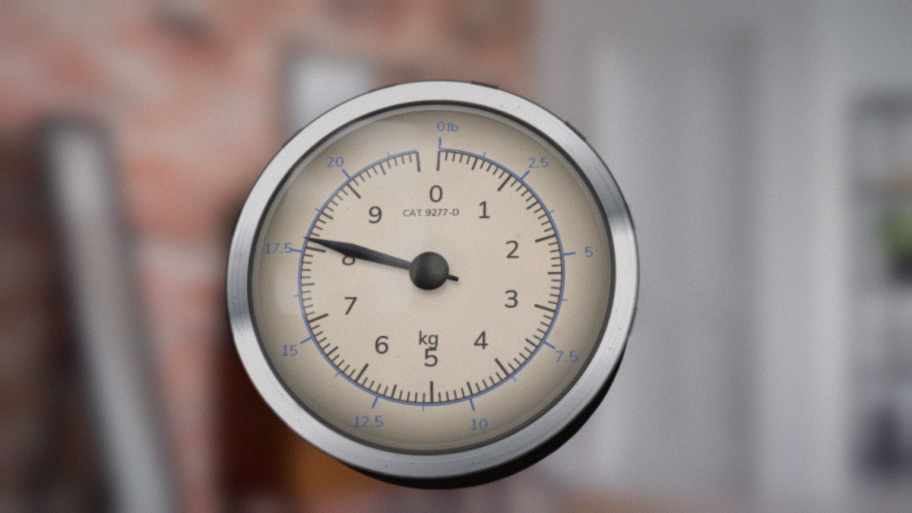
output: **8.1** kg
